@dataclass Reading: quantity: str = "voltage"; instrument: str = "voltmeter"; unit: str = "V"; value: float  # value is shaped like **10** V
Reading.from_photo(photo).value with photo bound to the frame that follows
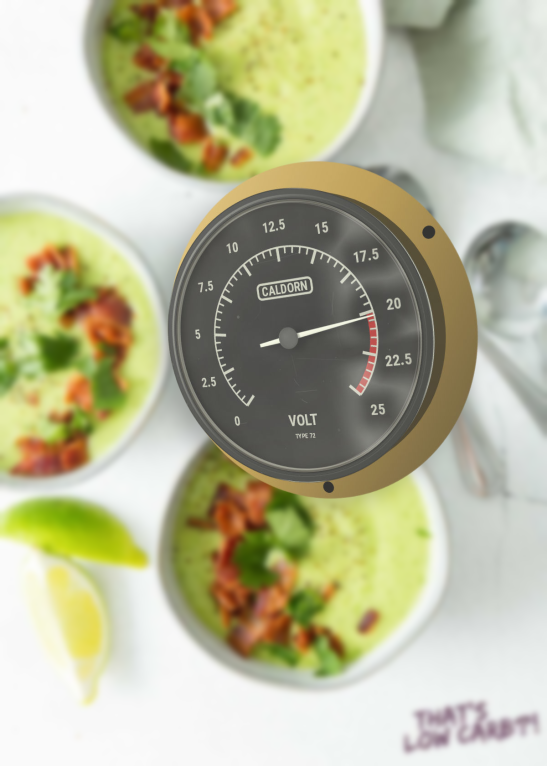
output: **20.25** V
